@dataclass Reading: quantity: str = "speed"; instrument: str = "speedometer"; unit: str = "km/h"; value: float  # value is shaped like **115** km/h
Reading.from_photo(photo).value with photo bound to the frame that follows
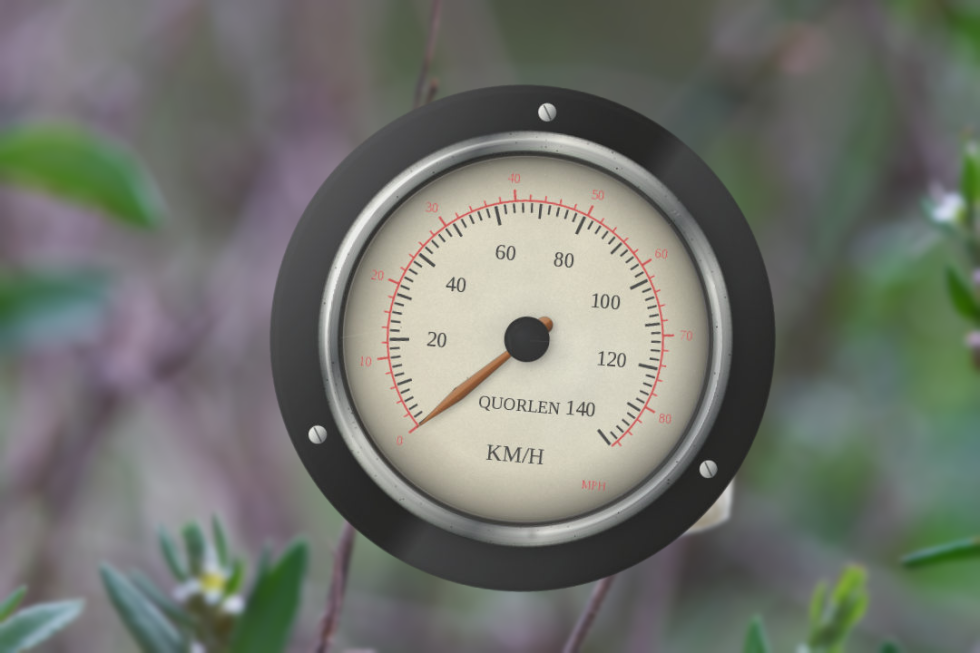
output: **0** km/h
